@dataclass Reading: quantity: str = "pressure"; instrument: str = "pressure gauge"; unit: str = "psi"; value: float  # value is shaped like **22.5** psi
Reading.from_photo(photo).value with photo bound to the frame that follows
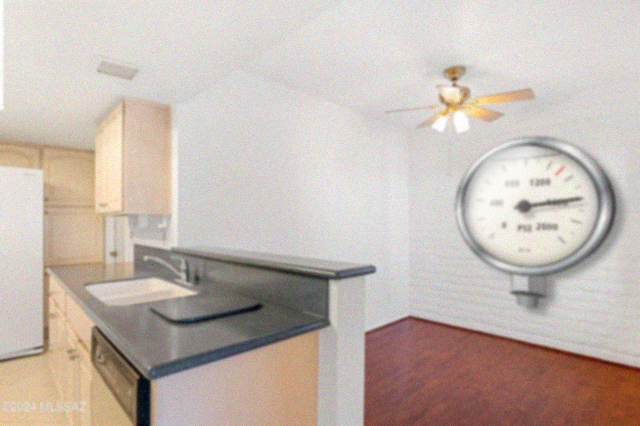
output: **1600** psi
